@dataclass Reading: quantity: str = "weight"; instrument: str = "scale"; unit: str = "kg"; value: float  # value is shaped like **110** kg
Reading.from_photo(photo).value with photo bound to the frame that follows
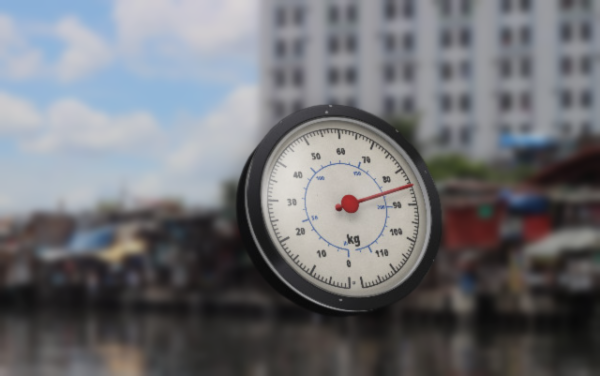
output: **85** kg
